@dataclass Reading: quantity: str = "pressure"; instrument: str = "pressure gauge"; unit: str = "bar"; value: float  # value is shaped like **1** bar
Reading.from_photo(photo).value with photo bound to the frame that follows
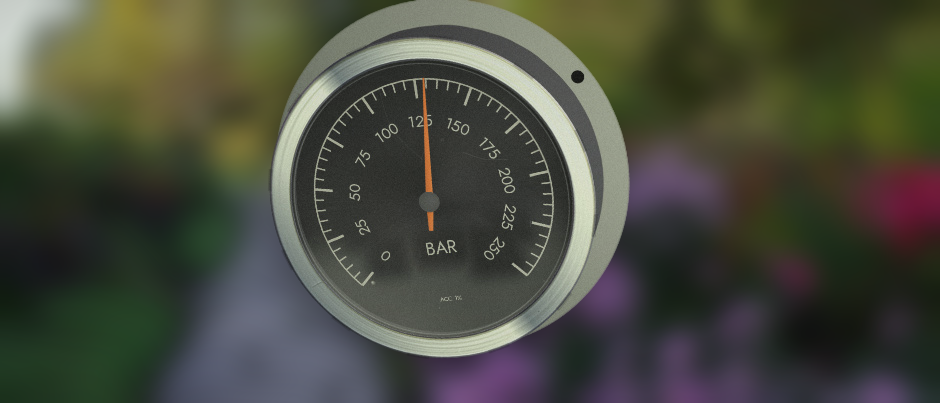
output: **130** bar
